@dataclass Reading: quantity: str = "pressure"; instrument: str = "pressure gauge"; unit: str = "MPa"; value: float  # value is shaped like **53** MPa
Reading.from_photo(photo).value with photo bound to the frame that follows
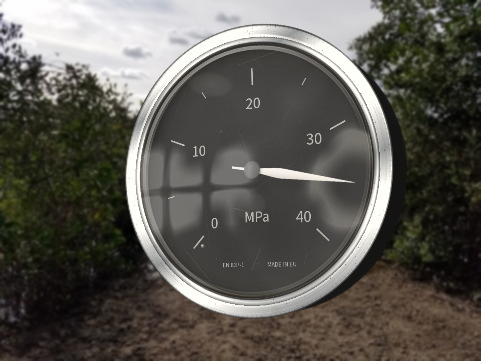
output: **35** MPa
